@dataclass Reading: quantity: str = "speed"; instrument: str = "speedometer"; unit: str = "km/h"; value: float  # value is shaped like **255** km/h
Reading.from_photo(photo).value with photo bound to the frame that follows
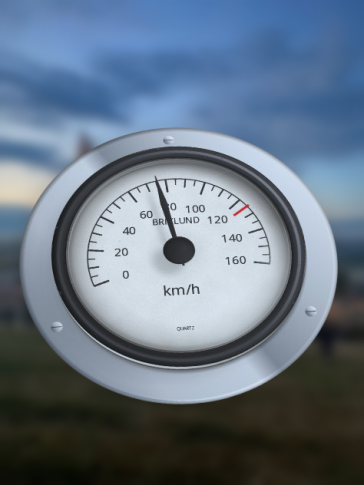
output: **75** km/h
